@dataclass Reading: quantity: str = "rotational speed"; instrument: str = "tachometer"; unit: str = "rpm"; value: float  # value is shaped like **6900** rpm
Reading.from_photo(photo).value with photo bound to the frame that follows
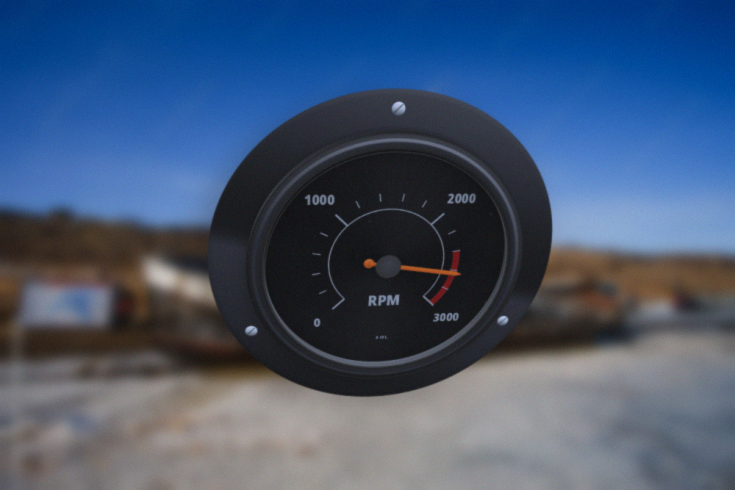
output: **2600** rpm
